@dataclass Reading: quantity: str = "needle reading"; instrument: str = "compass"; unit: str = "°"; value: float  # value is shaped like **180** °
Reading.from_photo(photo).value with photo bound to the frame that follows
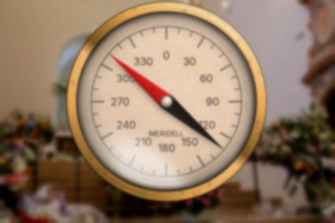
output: **310** °
